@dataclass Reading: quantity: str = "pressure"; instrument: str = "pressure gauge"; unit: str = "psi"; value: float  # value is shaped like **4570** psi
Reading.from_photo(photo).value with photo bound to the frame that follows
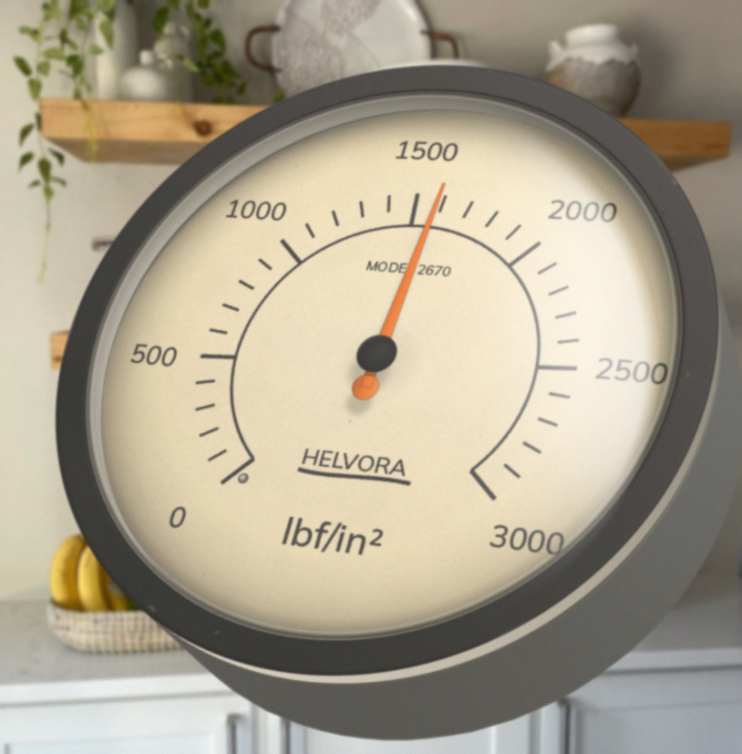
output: **1600** psi
